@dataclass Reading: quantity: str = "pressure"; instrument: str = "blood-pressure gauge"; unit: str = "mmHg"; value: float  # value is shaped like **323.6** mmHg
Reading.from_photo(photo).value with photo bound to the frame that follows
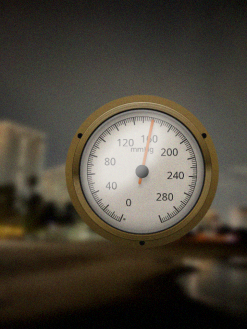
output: **160** mmHg
